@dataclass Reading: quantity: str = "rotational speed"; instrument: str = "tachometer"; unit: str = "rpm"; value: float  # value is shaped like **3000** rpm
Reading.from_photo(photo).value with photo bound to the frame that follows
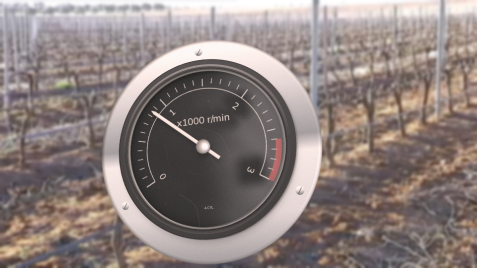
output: **850** rpm
